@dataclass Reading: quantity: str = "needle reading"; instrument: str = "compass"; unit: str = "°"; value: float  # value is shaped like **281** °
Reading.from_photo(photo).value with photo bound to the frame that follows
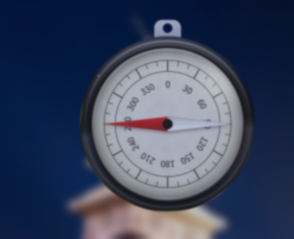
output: **270** °
